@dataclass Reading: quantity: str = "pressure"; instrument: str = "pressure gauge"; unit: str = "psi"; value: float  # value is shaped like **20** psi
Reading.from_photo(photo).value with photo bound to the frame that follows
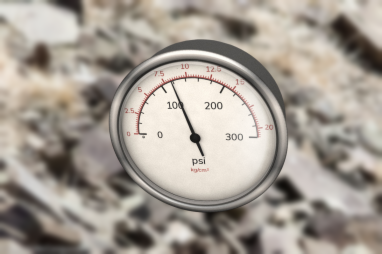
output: **120** psi
